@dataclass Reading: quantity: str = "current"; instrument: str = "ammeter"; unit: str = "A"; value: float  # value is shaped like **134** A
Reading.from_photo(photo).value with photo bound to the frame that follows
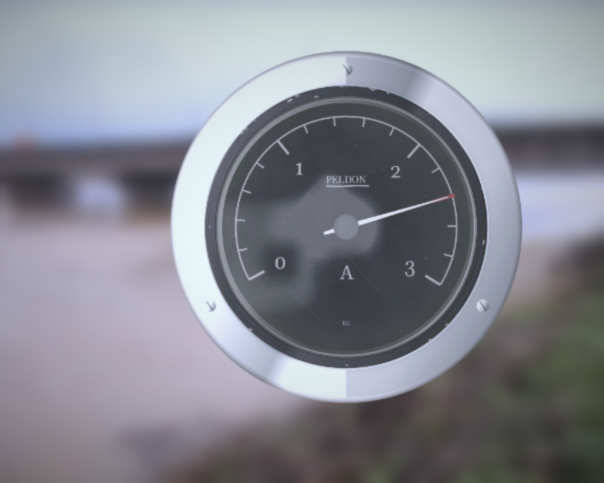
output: **2.4** A
